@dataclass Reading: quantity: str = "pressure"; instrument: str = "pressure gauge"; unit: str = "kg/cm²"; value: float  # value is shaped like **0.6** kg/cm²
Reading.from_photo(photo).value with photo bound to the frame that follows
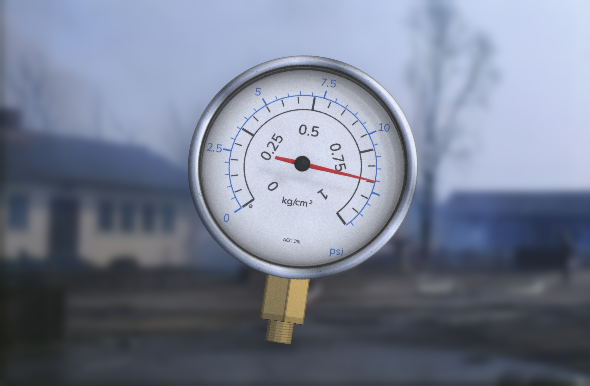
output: **0.85** kg/cm²
